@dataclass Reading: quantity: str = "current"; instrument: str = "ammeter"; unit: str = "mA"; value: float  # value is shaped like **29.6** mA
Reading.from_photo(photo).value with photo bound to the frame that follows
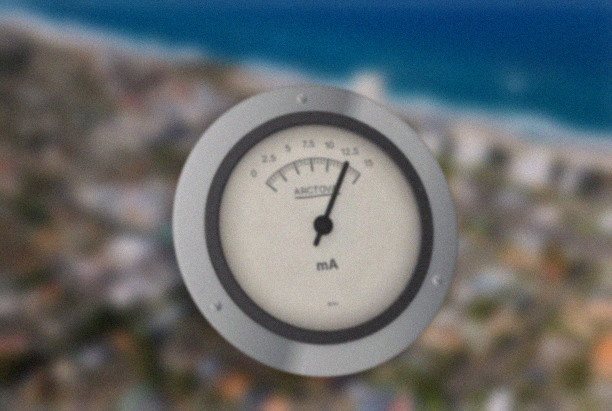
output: **12.5** mA
